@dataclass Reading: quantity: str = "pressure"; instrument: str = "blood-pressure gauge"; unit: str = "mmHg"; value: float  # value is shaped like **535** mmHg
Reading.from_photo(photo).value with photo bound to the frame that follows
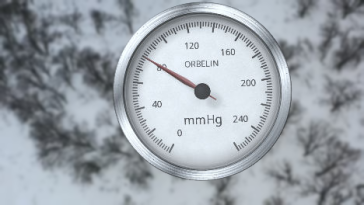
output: **80** mmHg
